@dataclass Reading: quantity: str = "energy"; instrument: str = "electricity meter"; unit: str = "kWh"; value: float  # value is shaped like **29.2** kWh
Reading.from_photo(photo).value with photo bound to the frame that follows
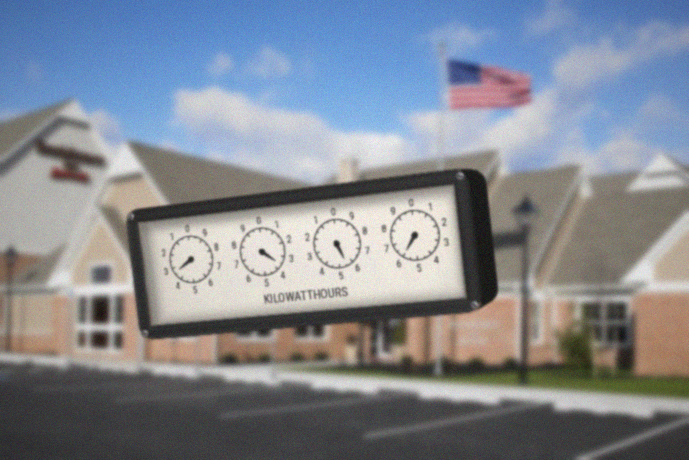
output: **3356** kWh
